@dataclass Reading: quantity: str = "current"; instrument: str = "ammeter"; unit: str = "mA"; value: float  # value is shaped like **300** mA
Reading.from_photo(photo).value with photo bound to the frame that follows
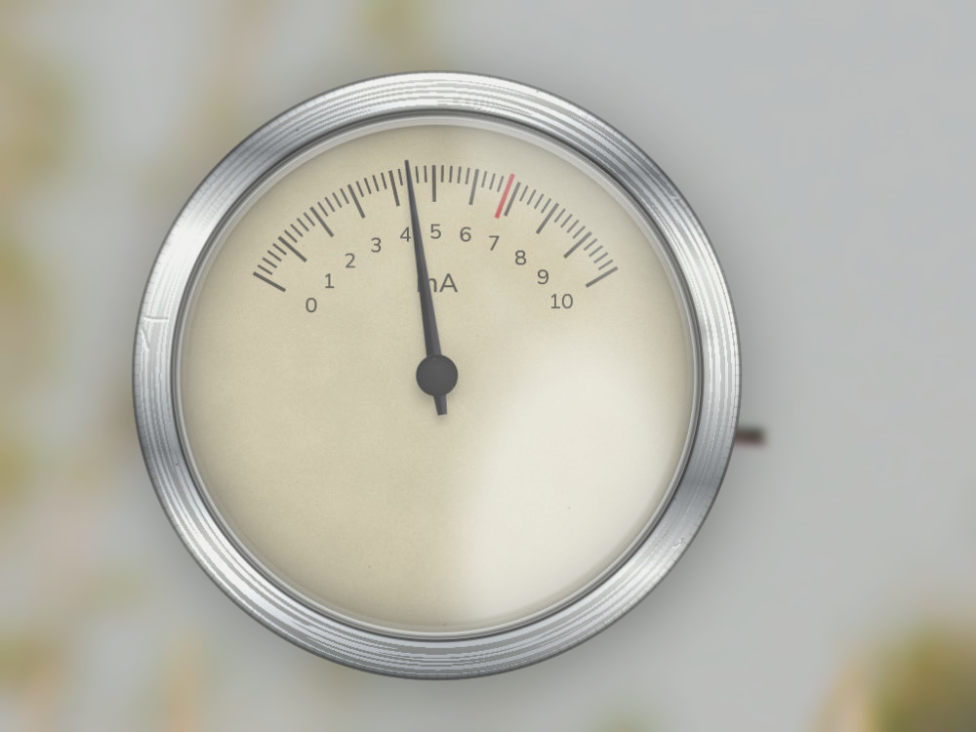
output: **4.4** mA
